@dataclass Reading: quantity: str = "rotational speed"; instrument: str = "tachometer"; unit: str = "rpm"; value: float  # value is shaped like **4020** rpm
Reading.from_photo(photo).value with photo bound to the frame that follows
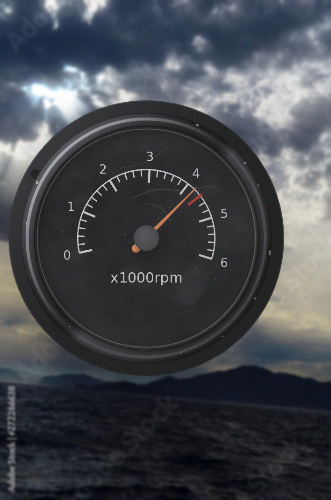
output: **4200** rpm
